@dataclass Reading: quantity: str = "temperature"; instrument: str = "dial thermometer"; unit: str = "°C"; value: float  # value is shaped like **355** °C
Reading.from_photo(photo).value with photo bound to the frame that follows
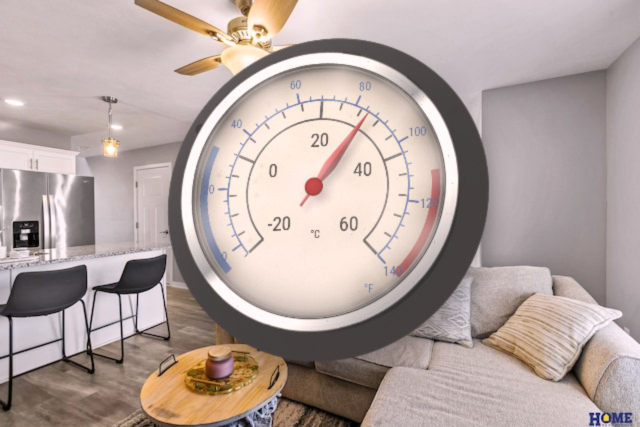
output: **30** °C
